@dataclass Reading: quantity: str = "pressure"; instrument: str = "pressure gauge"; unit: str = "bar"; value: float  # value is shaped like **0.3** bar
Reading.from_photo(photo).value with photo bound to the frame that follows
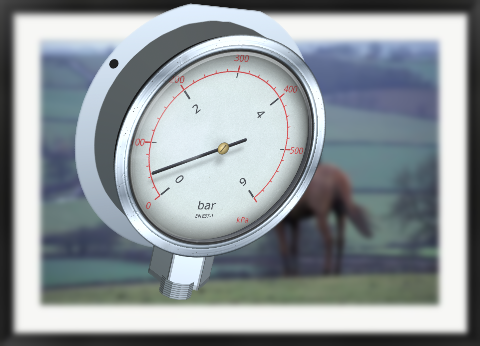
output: **0.5** bar
